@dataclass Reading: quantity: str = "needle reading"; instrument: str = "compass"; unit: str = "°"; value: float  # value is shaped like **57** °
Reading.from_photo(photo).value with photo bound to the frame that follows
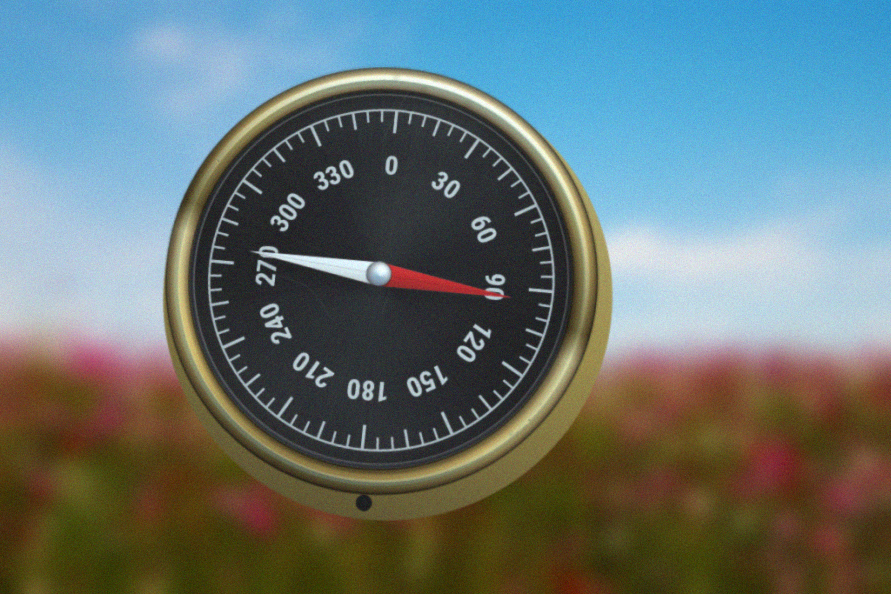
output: **95** °
